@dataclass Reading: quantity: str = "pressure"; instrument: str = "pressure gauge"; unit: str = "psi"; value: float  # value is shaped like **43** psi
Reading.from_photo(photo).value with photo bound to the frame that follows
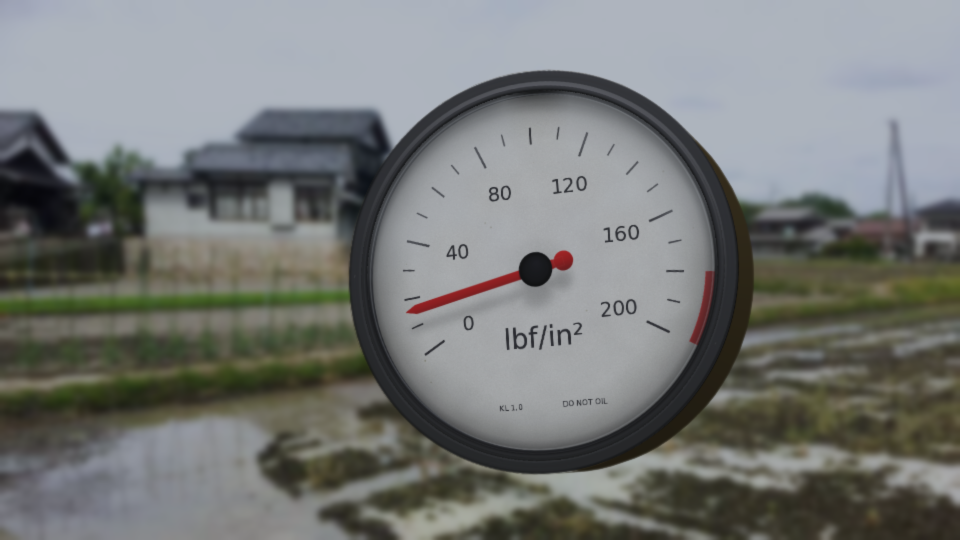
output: **15** psi
